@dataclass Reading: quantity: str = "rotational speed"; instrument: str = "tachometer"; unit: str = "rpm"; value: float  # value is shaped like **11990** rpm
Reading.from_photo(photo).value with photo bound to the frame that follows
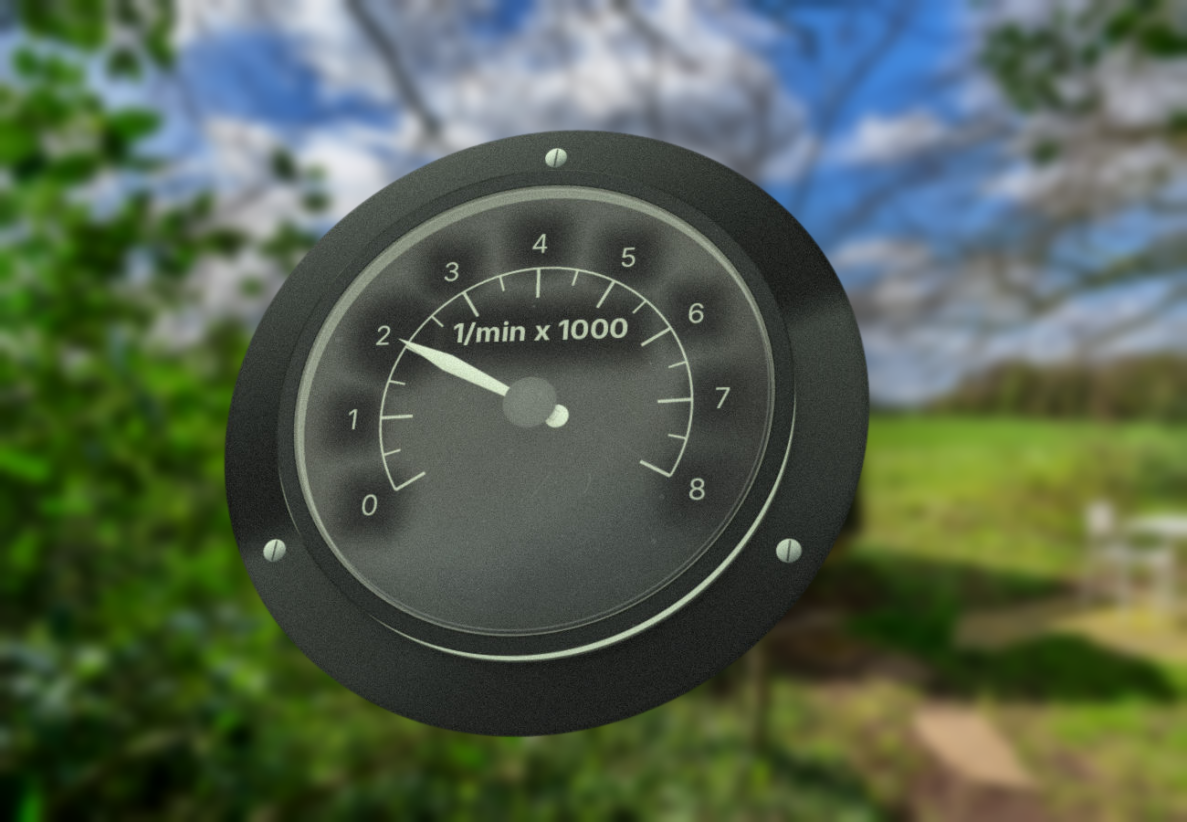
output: **2000** rpm
